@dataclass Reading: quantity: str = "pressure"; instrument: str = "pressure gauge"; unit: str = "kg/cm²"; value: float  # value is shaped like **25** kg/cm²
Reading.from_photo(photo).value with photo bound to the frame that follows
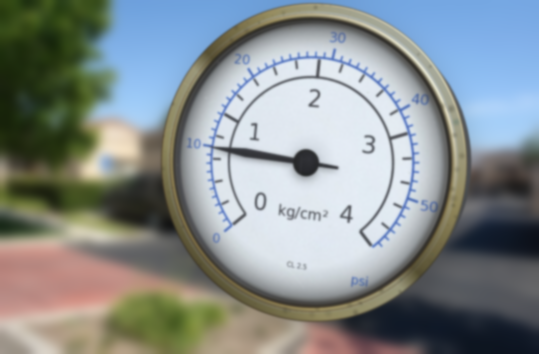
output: **0.7** kg/cm²
